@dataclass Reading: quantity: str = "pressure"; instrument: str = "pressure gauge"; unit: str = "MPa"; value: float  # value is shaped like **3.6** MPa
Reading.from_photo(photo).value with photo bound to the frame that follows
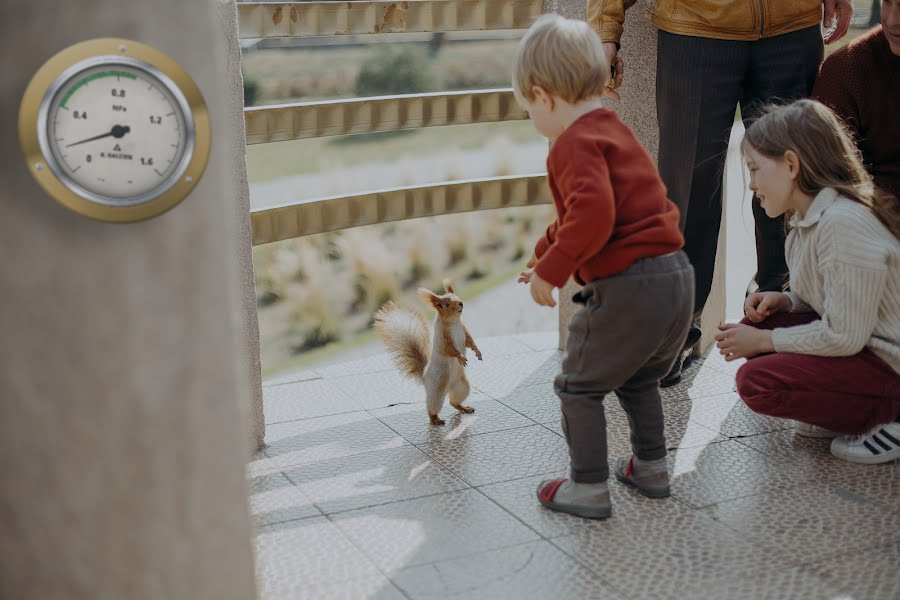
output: **0.15** MPa
